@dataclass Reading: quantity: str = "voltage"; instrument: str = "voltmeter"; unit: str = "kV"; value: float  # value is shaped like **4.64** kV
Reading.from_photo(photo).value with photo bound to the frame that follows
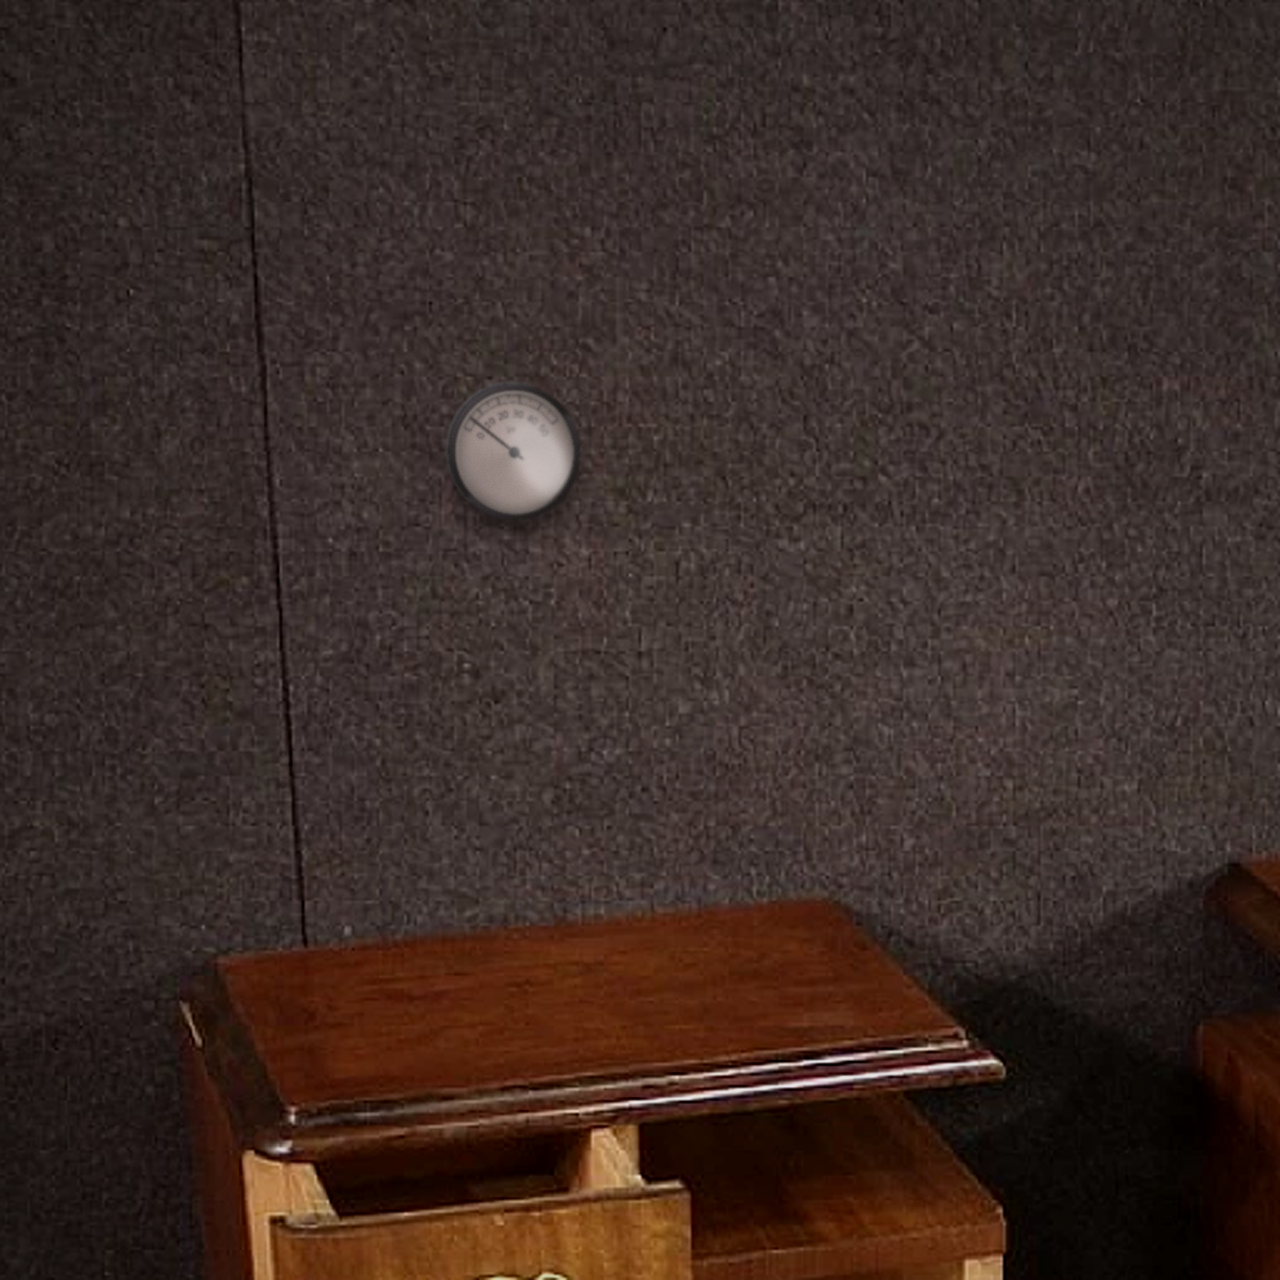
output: **5** kV
